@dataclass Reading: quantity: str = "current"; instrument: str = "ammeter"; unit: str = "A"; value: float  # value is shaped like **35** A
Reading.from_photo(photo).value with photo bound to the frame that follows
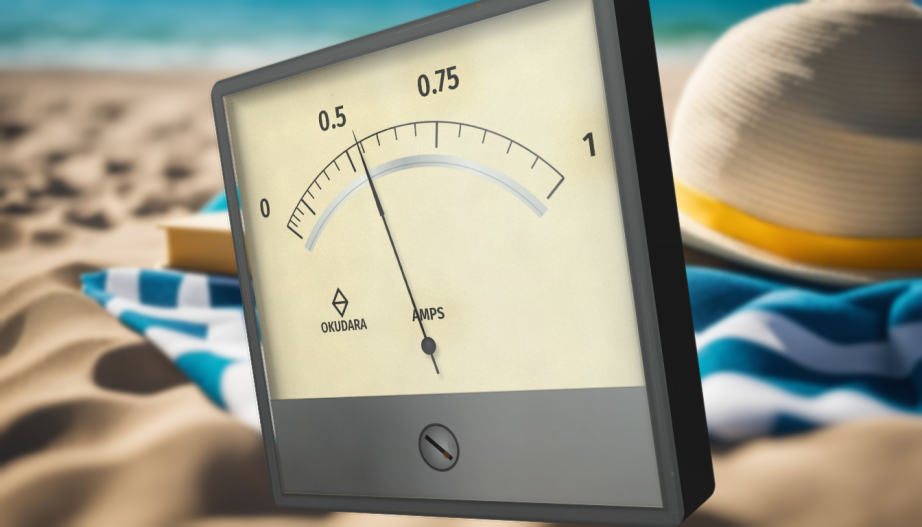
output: **0.55** A
